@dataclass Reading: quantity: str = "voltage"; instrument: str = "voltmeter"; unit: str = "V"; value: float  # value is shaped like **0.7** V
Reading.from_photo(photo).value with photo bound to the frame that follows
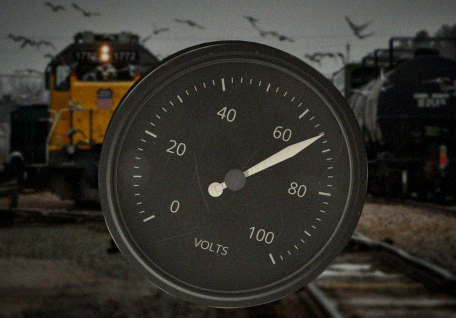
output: **66** V
